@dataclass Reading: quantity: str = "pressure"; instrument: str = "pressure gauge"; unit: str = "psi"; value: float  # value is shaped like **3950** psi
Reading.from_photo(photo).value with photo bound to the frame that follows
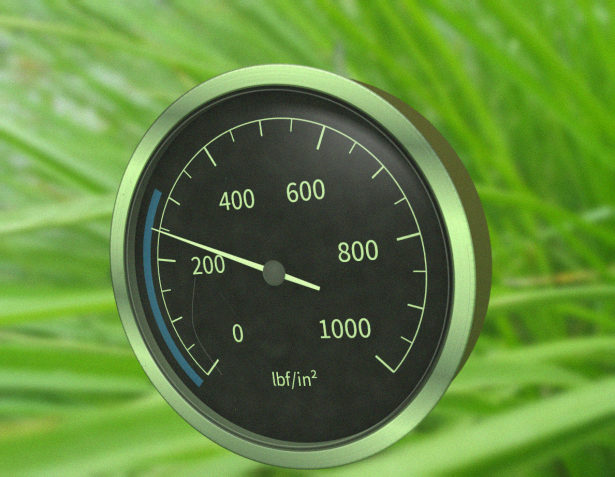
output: **250** psi
